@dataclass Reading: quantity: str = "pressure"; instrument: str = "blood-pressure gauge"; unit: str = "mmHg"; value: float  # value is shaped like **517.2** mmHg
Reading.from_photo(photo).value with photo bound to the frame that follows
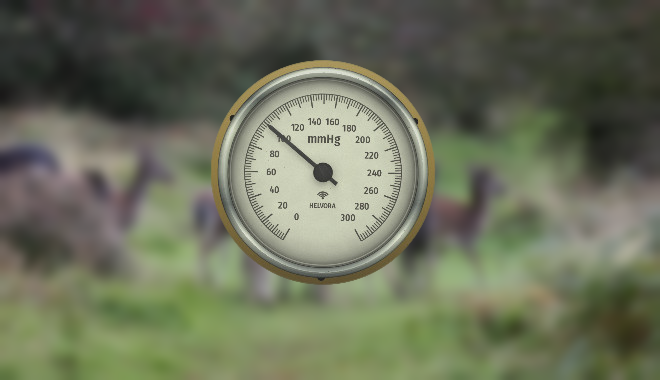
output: **100** mmHg
